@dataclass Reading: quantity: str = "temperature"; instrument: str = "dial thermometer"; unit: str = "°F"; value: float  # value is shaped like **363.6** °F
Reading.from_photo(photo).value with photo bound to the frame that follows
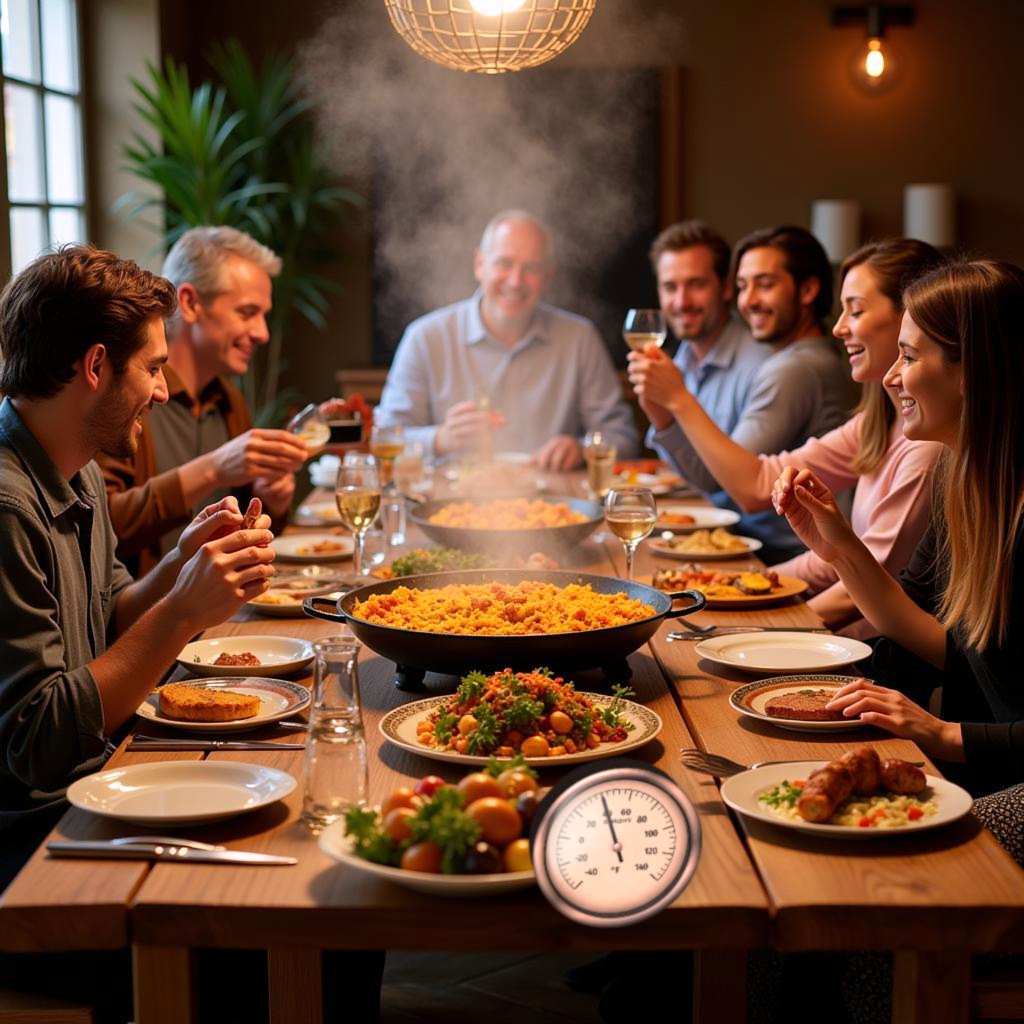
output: **40** °F
